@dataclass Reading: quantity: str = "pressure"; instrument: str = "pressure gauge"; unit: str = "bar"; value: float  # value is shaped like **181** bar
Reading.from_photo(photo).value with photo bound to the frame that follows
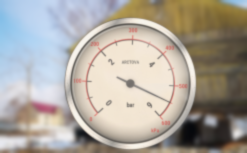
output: **5.5** bar
